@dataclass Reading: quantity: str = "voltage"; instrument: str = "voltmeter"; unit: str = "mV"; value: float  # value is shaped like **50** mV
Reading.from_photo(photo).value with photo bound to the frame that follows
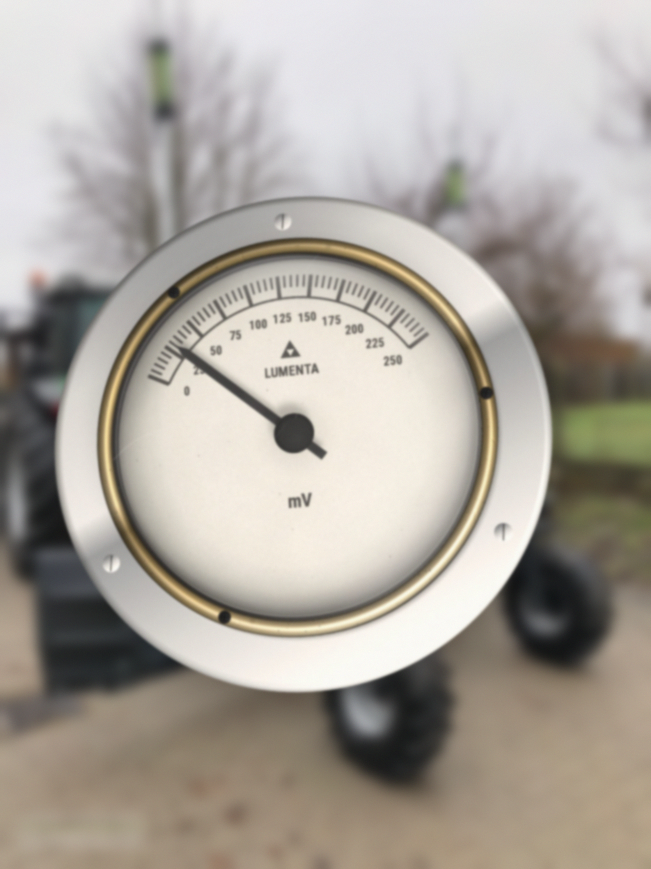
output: **30** mV
